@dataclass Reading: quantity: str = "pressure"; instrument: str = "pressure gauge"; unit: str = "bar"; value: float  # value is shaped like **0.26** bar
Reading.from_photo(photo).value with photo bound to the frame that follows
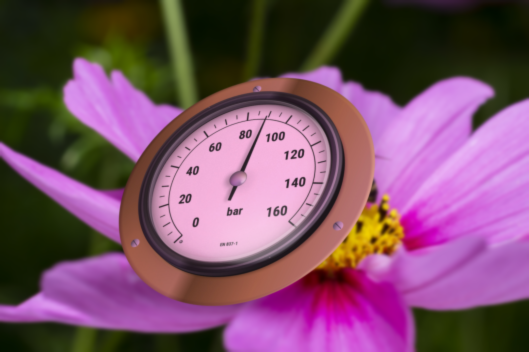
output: **90** bar
